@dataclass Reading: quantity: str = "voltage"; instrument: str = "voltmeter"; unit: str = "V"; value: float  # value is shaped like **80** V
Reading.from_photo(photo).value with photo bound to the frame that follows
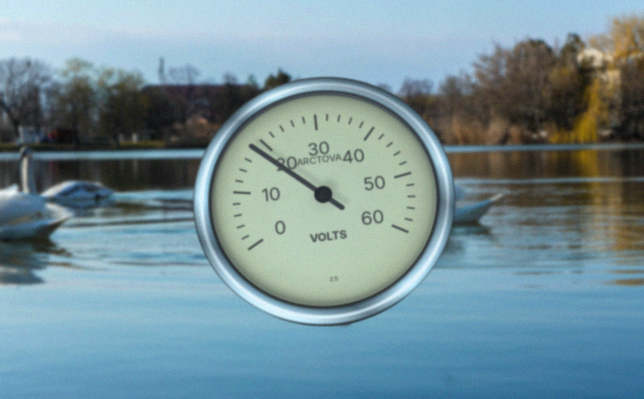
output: **18** V
